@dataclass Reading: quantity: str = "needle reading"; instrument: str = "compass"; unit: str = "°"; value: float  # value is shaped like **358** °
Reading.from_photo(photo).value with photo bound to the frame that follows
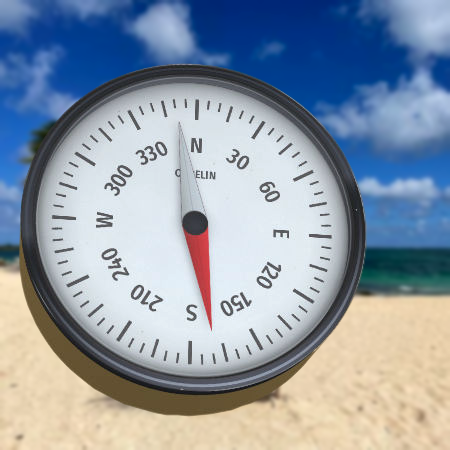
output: **170** °
